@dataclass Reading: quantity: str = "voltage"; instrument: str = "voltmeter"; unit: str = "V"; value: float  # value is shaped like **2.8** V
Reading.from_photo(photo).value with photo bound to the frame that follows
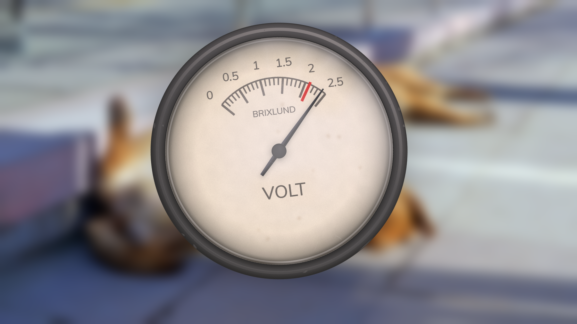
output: **2.4** V
